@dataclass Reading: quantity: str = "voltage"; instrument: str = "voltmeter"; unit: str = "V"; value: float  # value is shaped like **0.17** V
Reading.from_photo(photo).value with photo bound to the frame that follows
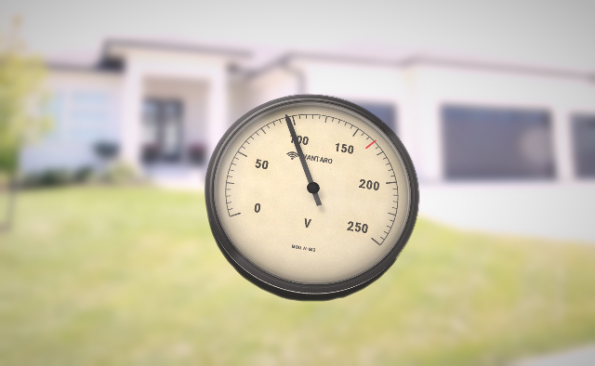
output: **95** V
